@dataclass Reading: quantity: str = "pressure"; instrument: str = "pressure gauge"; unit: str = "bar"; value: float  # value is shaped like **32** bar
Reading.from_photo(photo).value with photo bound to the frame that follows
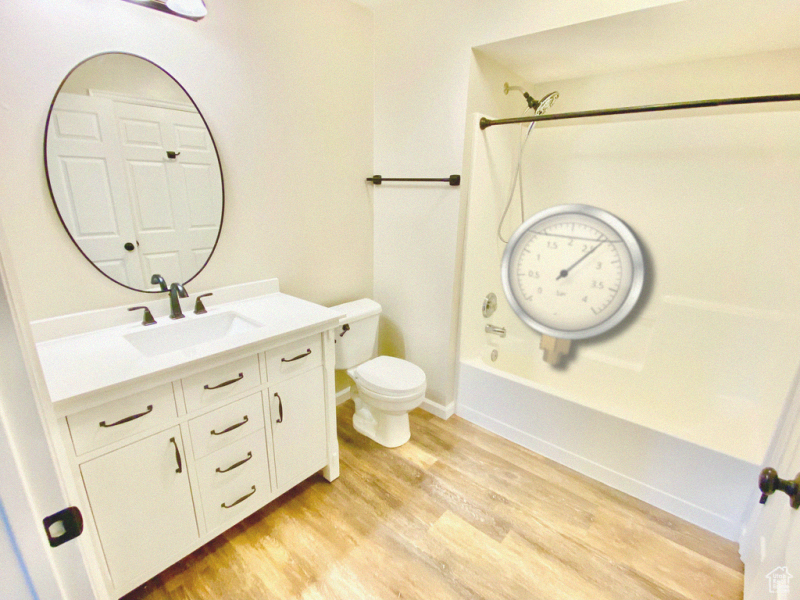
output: **2.6** bar
